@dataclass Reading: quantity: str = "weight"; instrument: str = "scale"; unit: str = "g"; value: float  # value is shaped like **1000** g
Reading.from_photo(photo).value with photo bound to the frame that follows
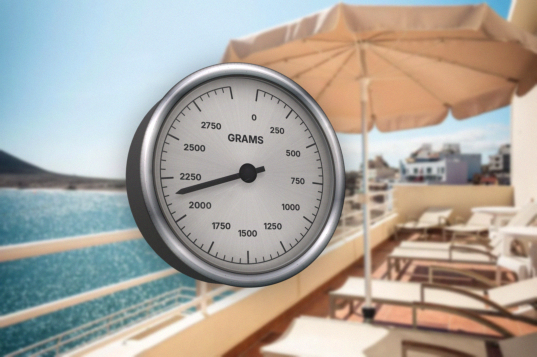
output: **2150** g
